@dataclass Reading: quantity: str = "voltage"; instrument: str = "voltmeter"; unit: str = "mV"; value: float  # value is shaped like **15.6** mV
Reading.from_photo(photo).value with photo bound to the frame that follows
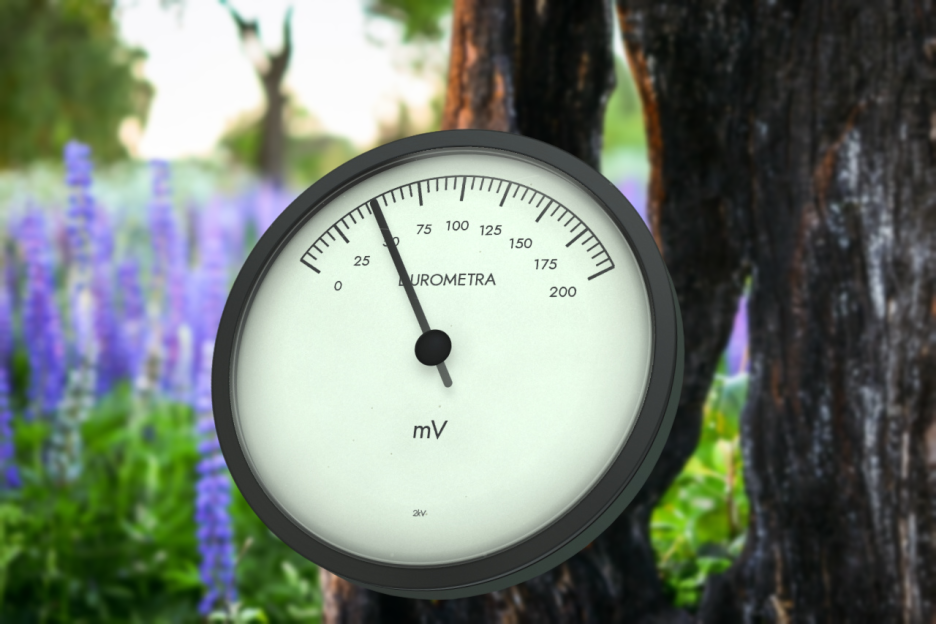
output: **50** mV
